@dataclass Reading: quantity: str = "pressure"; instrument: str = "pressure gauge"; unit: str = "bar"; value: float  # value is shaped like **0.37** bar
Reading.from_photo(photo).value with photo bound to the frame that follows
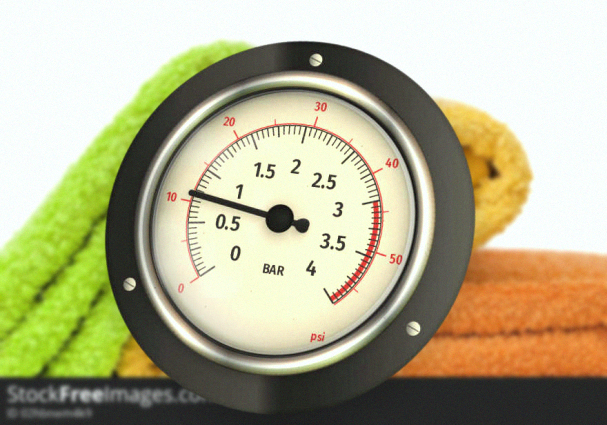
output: **0.75** bar
